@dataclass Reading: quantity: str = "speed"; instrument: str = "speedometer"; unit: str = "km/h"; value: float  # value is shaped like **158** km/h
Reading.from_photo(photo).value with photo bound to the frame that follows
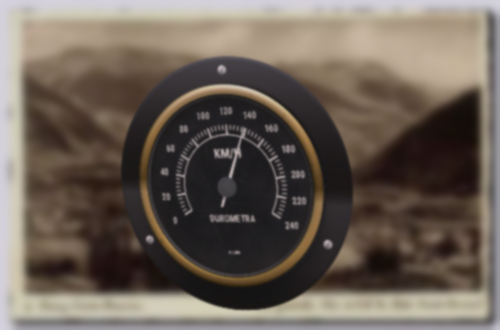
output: **140** km/h
